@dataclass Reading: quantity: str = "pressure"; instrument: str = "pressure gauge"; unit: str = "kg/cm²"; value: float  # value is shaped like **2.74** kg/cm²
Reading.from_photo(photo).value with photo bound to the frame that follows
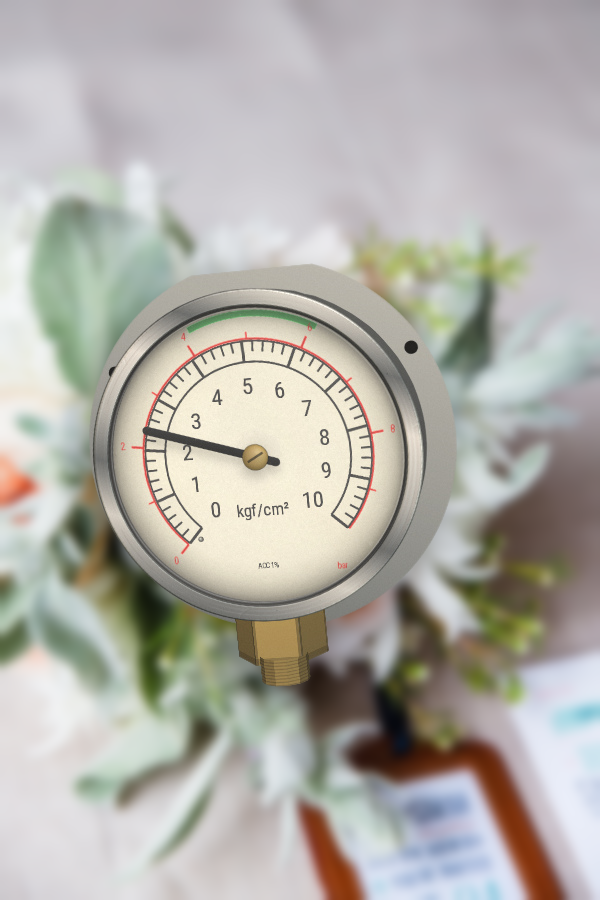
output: **2.4** kg/cm²
